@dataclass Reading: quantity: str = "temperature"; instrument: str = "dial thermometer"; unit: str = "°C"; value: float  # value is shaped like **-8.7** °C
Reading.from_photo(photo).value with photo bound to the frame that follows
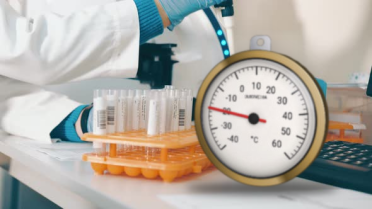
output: **-20** °C
